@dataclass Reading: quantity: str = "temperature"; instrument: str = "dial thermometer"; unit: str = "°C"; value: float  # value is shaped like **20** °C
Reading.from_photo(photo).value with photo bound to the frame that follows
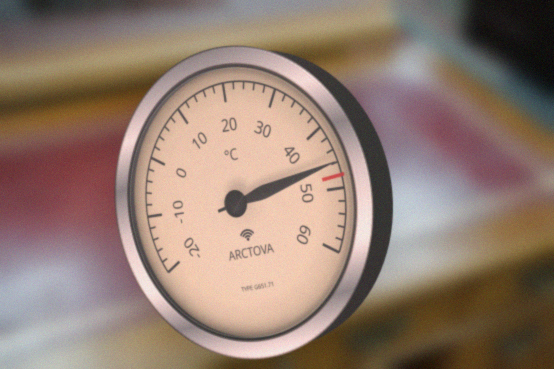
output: **46** °C
